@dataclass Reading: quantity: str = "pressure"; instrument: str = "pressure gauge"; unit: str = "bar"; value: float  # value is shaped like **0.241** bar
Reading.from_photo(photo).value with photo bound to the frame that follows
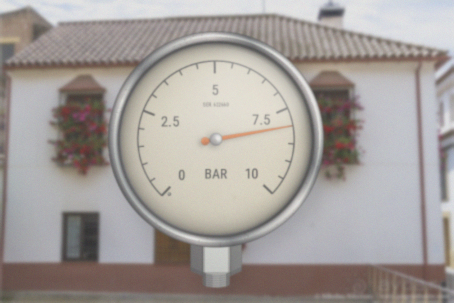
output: **8** bar
